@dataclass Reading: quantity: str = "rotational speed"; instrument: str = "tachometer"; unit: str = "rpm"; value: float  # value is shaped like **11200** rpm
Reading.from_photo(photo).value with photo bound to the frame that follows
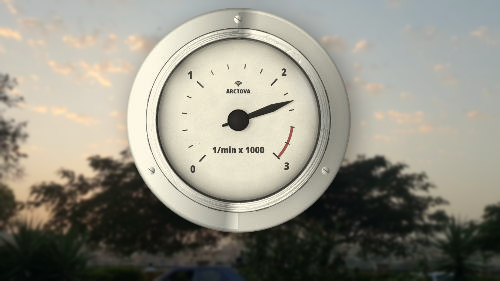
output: **2300** rpm
